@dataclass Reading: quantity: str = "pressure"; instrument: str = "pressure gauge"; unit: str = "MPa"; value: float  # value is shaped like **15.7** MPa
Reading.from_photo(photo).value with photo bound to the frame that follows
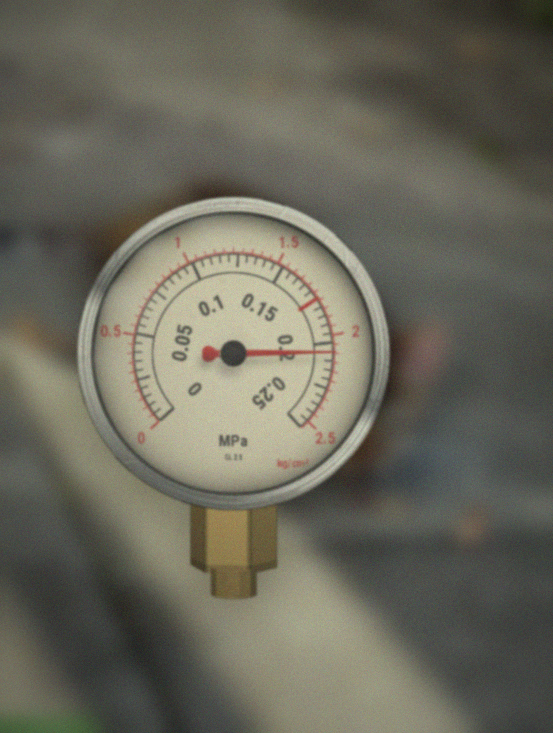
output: **0.205** MPa
